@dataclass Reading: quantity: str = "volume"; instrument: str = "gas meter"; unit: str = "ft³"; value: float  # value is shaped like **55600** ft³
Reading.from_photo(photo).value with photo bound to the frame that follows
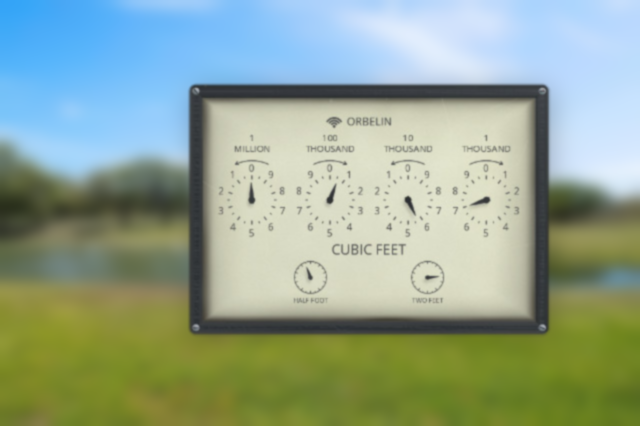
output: **5700** ft³
